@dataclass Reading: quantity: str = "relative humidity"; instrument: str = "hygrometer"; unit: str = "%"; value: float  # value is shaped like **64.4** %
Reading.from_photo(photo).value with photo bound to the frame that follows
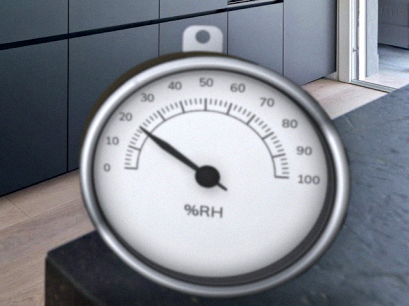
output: **20** %
